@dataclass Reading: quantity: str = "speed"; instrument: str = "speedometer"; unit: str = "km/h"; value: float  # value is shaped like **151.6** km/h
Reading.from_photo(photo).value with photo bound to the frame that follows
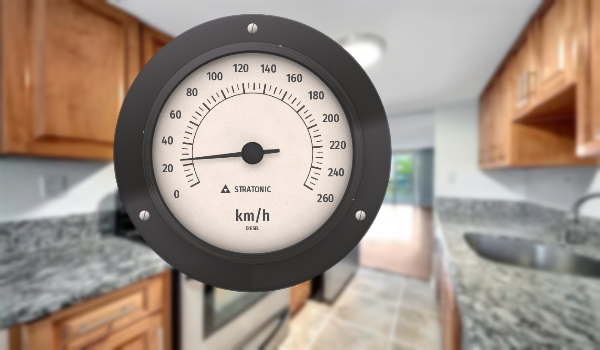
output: **25** km/h
